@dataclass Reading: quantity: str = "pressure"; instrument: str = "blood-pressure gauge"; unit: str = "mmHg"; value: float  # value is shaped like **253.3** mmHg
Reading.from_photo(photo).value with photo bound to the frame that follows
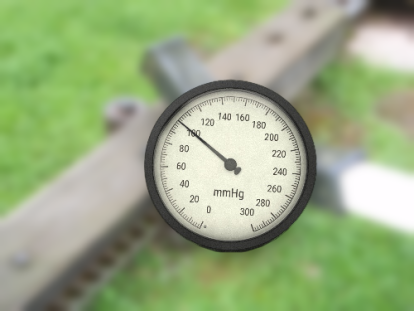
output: **100** mmHg
